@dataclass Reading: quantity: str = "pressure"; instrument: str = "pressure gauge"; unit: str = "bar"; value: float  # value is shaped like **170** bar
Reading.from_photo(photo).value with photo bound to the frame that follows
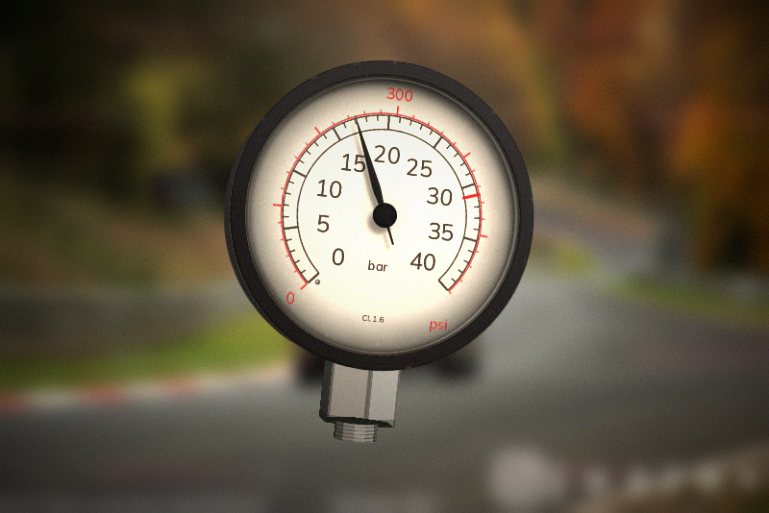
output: **17** bar
